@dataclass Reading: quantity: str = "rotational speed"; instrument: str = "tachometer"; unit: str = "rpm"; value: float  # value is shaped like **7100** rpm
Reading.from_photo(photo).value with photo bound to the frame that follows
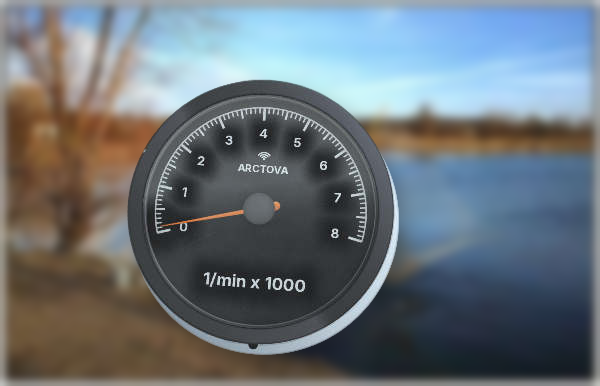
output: **100** rpm
